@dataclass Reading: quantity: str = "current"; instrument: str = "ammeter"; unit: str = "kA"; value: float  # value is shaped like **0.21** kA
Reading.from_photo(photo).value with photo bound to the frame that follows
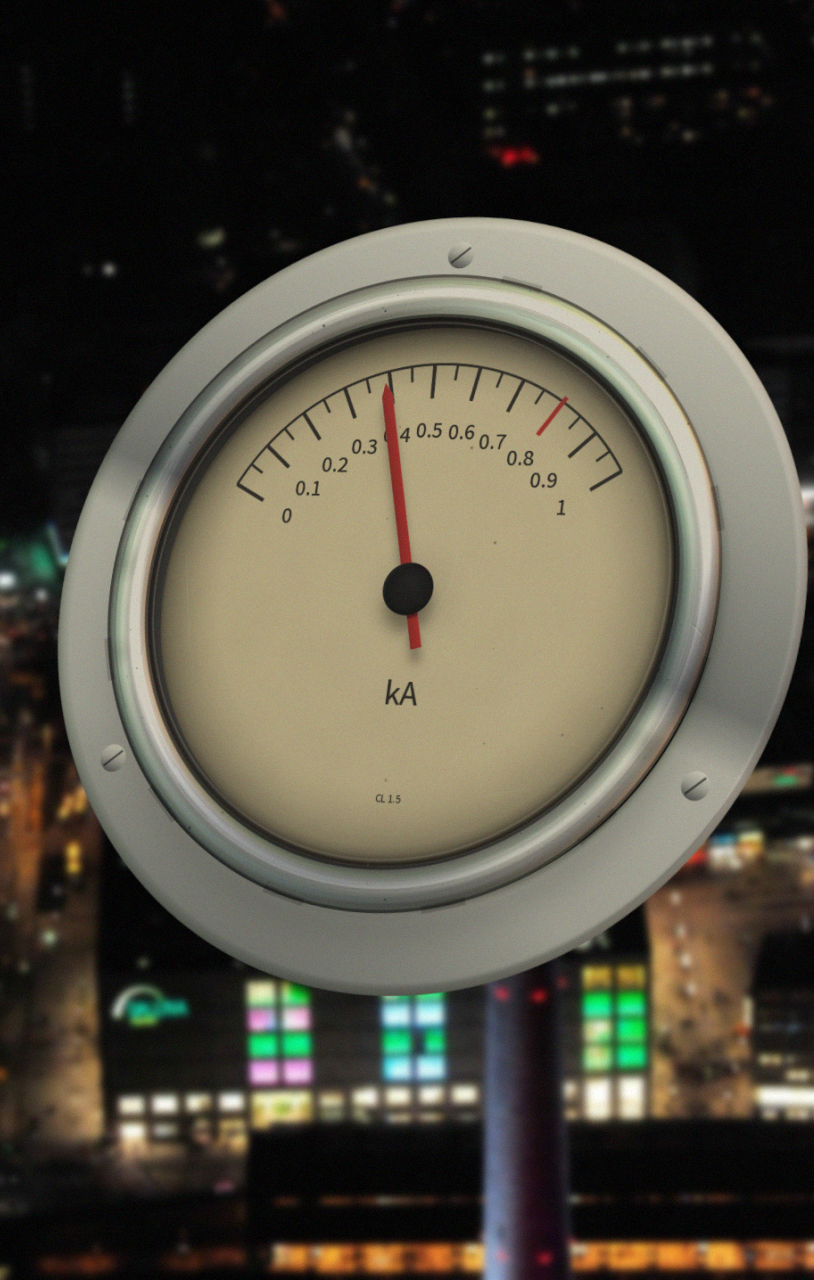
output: **0.4** kA
